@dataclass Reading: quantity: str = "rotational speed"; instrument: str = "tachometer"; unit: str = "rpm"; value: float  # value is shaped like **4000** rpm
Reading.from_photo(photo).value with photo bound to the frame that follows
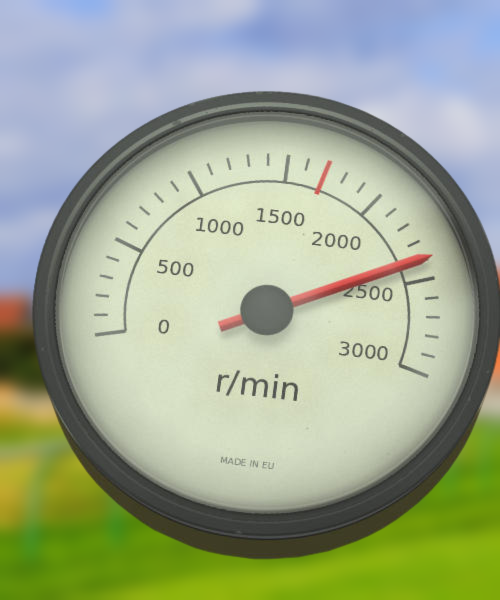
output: **2400** rpm
